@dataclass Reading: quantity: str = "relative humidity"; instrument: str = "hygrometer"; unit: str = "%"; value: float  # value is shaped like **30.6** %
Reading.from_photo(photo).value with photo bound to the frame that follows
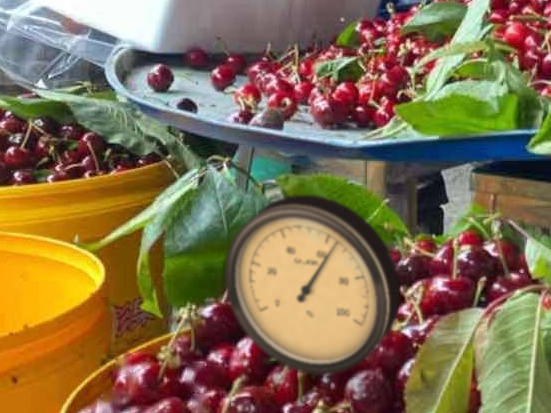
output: **64** %
